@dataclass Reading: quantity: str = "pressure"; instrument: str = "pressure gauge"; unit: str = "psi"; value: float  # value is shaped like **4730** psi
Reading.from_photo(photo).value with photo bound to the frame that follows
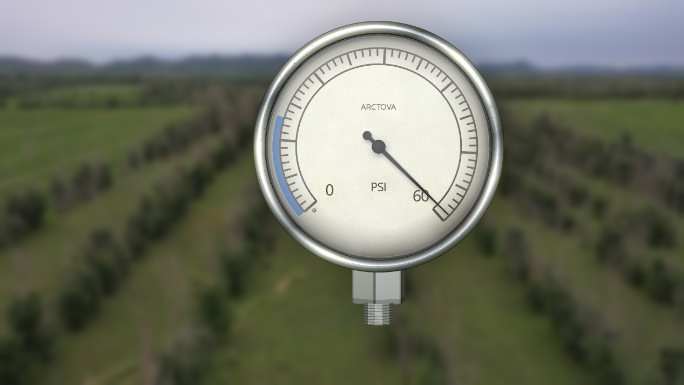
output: **59** psi
